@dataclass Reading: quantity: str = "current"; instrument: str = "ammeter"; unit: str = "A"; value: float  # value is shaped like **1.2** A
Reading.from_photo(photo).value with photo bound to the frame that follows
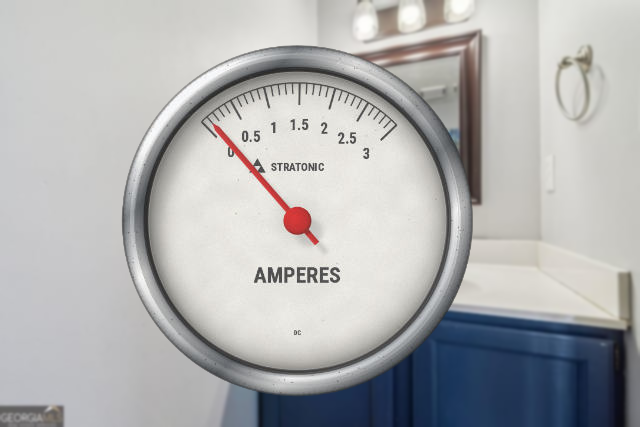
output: **0.1** A
